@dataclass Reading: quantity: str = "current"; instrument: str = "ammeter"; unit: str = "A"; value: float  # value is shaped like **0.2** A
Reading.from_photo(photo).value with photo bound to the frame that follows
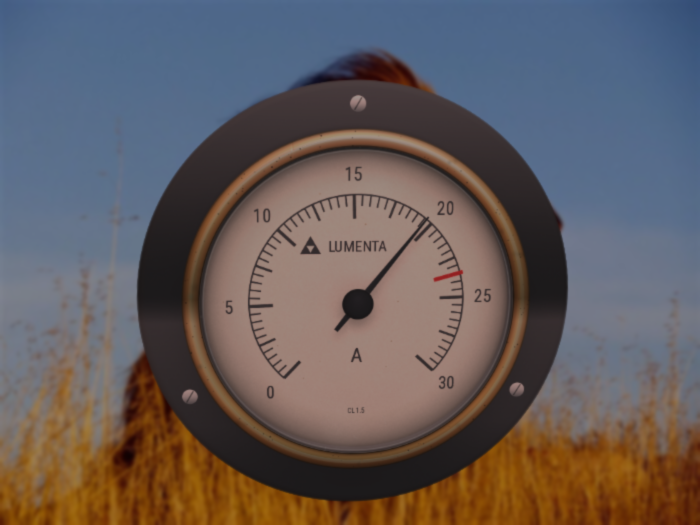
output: **19.5** A
